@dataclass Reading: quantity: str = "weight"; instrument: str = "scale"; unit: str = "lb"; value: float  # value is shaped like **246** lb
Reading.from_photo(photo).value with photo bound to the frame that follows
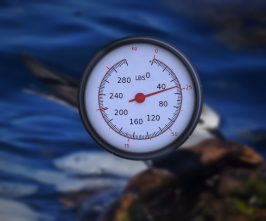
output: **50** lb
